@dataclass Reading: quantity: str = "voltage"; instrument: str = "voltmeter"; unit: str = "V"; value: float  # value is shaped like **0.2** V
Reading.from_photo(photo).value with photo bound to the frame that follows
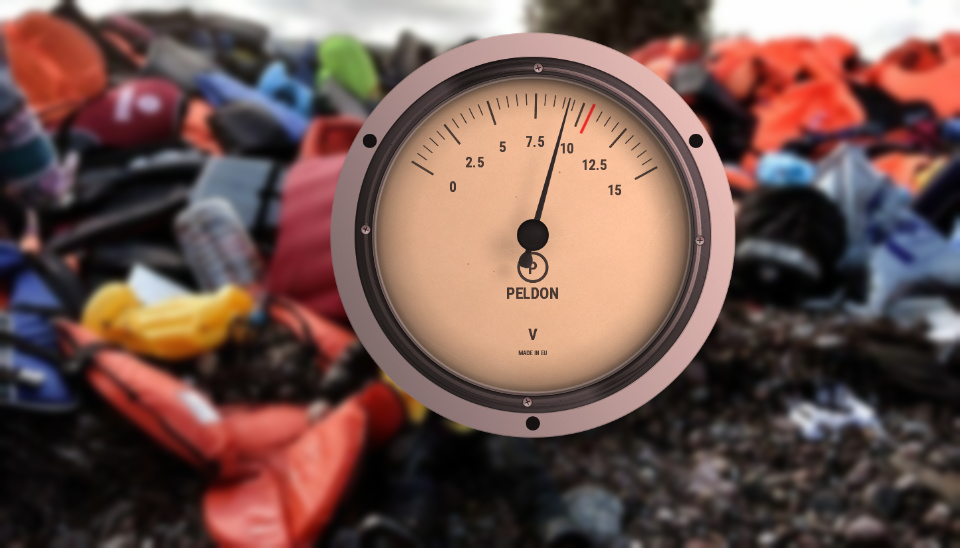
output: **9.25** V
